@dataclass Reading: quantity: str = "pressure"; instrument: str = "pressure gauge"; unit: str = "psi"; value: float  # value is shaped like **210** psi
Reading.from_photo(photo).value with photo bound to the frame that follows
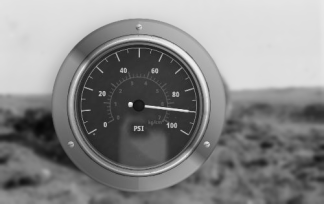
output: **90** psi
